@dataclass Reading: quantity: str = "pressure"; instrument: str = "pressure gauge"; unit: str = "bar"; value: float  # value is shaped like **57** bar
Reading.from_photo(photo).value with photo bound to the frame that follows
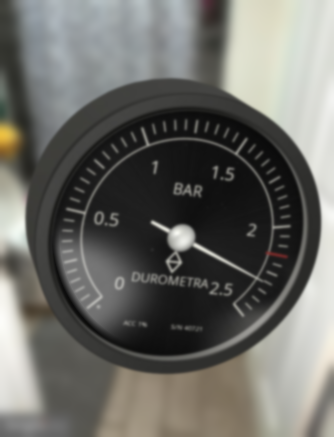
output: **2.3** bar
